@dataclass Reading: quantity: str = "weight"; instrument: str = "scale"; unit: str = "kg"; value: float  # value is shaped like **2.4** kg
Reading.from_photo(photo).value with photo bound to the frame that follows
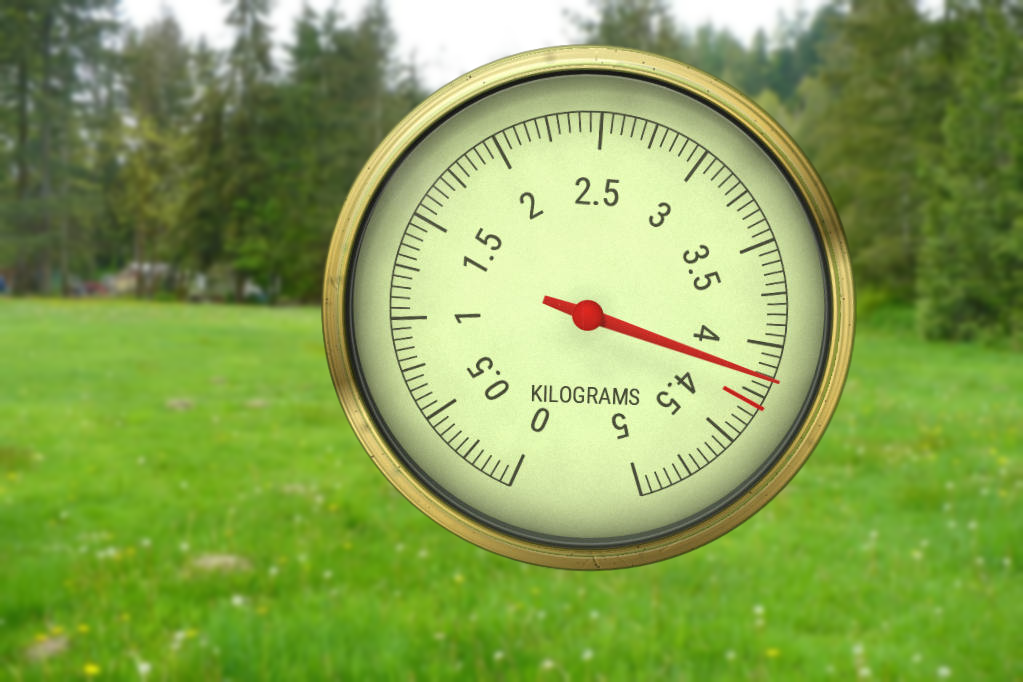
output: **4.15** kg
